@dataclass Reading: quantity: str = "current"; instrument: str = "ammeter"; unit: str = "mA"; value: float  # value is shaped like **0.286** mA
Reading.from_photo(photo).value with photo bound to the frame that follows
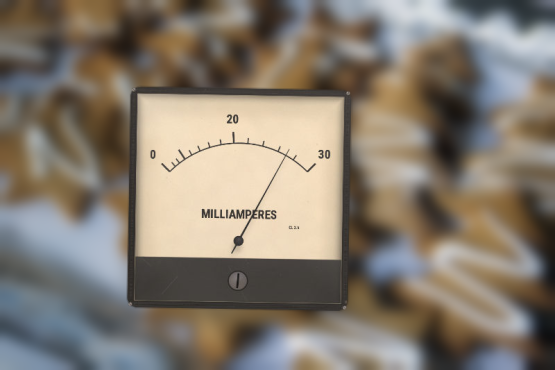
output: **27** mA
